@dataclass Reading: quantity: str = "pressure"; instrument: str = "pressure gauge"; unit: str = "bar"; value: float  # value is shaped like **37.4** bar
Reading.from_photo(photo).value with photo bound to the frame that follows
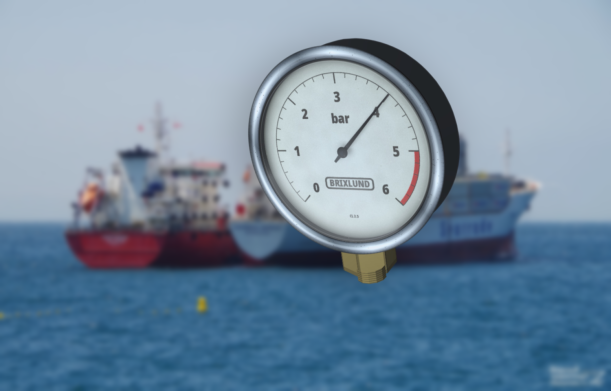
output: **4** bar
